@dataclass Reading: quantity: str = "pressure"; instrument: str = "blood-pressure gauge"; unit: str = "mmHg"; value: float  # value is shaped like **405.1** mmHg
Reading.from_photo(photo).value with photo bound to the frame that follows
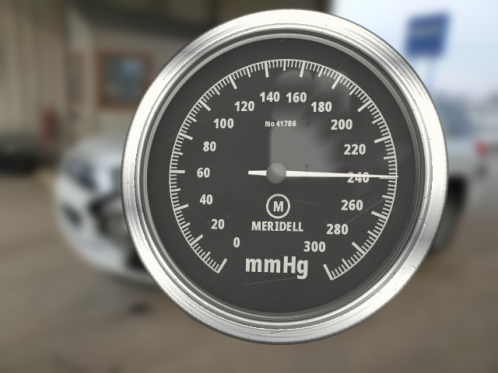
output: **240** mmHg
